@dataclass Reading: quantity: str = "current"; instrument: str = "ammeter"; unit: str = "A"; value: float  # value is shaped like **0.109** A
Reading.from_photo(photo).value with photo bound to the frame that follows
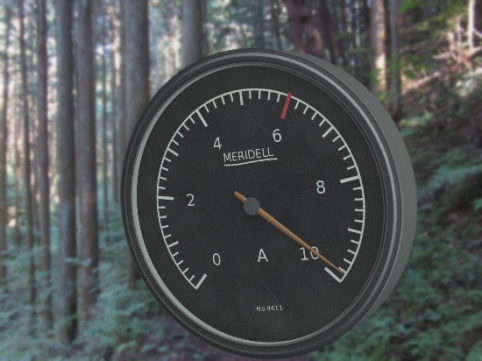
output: **9.8** A
